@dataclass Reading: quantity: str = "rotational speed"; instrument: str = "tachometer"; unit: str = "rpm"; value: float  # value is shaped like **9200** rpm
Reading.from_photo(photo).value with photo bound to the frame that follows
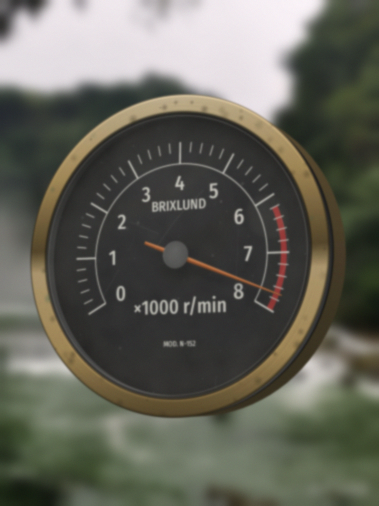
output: **7700** rpm
